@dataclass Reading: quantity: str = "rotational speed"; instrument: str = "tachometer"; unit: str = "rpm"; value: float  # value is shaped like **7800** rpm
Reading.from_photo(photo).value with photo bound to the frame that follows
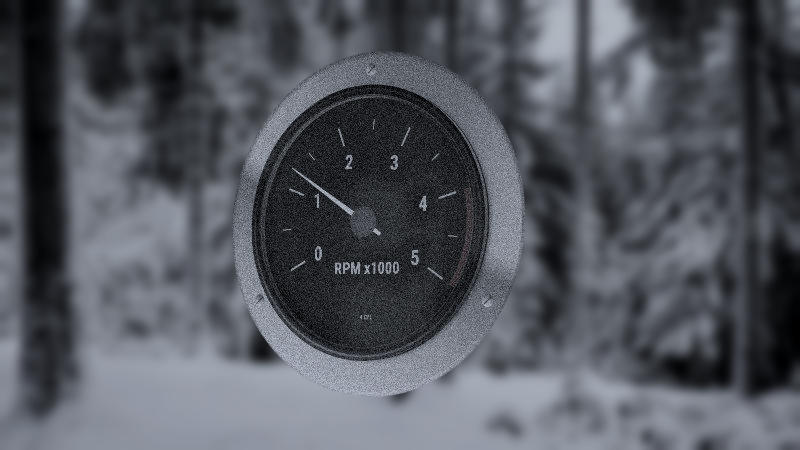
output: **1250** rpm
